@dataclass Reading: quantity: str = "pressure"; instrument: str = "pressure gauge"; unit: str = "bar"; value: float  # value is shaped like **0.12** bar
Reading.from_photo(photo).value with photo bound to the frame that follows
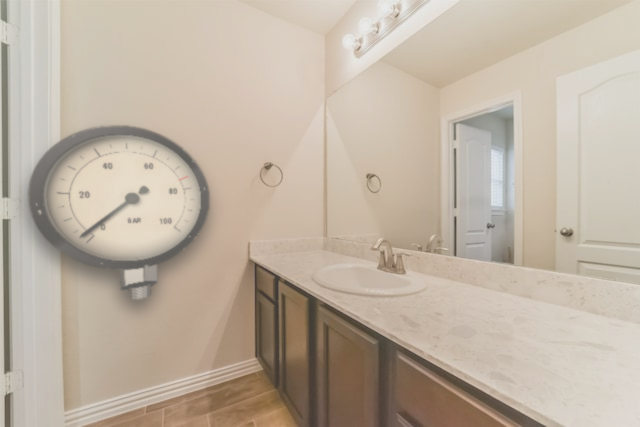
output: **2.5** bar
